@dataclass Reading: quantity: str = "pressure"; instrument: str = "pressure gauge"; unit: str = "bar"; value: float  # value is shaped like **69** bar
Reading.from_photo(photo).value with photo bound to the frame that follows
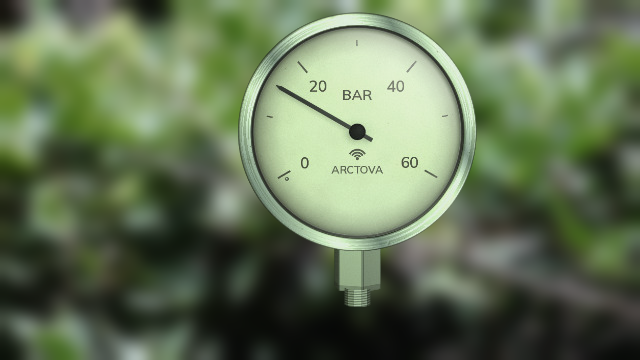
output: **15** bar
